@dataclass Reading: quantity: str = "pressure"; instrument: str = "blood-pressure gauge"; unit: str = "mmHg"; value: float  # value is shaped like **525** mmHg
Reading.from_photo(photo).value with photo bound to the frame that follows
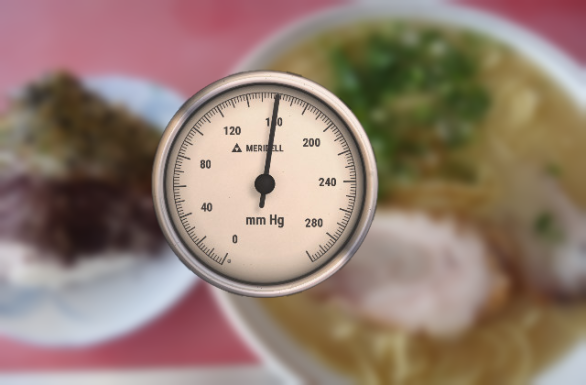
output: **160** mmHg
